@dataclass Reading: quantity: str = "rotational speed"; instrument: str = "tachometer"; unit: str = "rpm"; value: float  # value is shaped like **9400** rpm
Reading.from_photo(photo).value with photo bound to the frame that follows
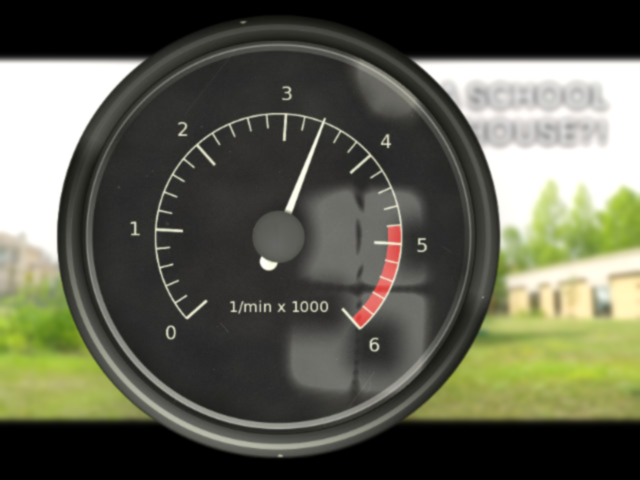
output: **3400** rpm
